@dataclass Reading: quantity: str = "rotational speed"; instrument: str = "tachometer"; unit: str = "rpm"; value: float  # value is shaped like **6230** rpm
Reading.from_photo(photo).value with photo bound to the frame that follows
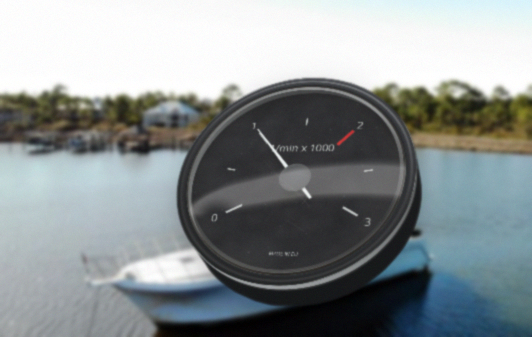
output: **1000** rpm
